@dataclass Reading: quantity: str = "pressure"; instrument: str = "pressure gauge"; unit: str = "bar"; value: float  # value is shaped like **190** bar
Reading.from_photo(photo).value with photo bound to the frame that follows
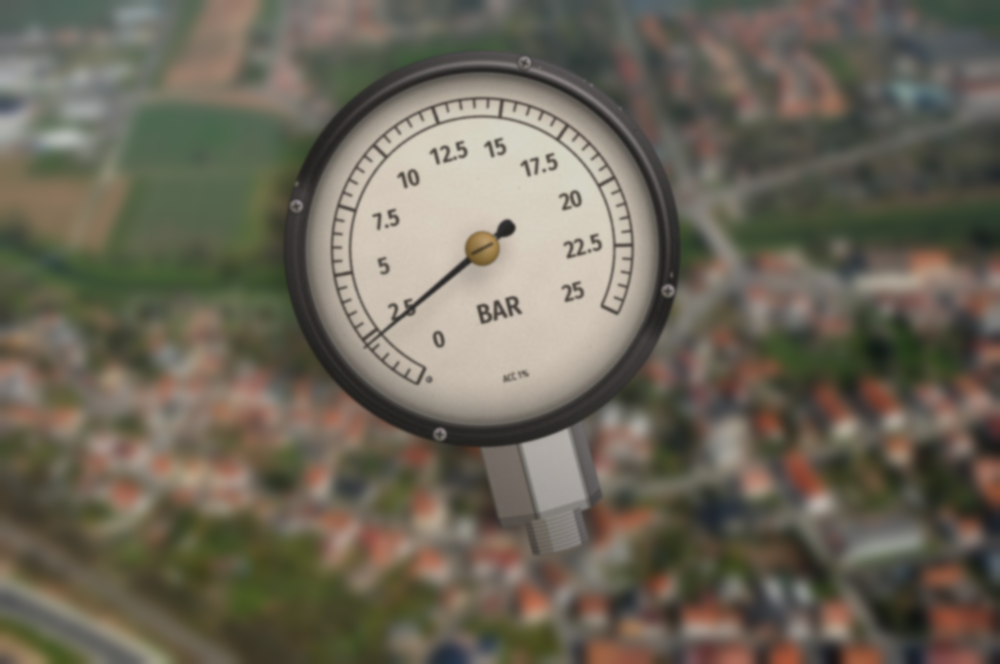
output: **2.25** bar
